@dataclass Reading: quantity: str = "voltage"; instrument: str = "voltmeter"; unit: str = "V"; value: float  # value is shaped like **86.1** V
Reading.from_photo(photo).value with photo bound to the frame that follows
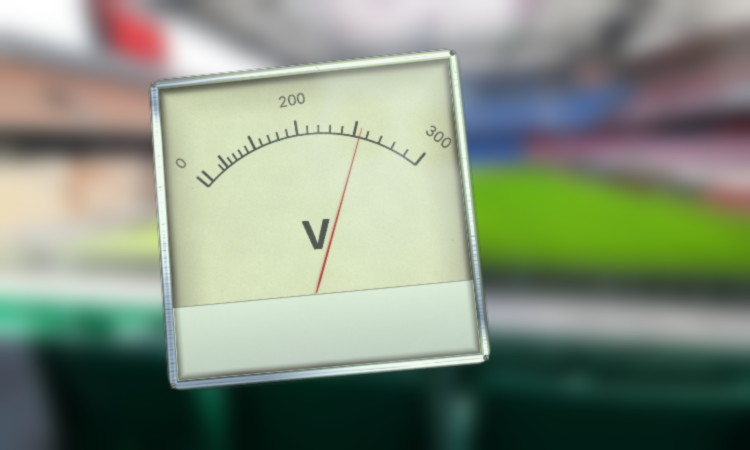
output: **255** V
